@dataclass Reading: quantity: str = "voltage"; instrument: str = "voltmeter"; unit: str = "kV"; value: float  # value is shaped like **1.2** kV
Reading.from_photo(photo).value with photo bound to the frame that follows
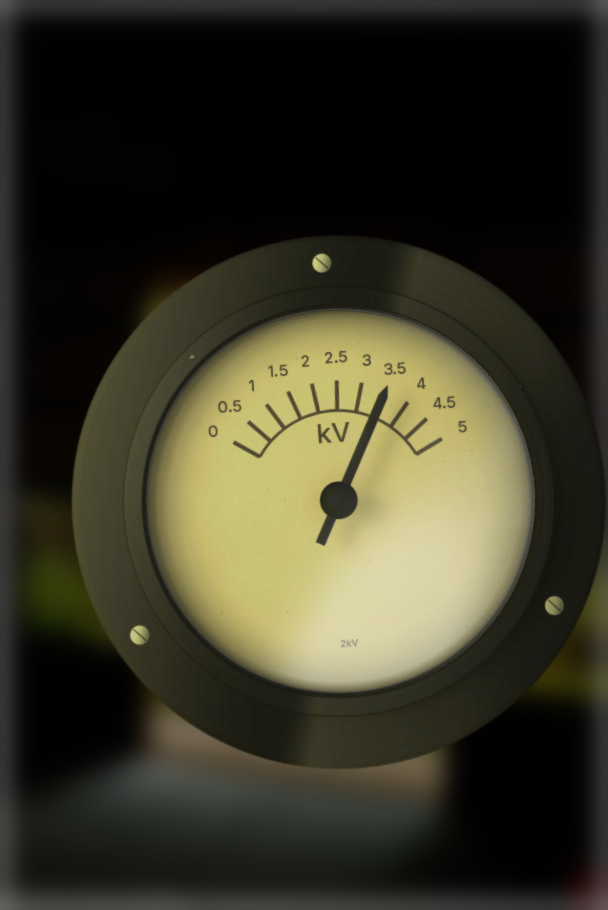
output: **3.5** kV
